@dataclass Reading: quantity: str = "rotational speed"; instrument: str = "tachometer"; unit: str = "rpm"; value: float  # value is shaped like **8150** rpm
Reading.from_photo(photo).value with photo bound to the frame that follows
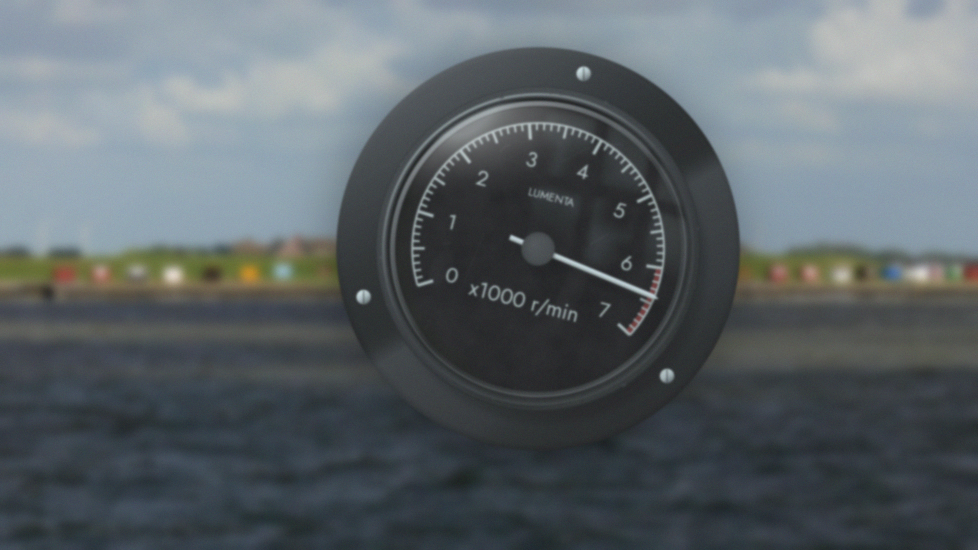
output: **6400** rpm
